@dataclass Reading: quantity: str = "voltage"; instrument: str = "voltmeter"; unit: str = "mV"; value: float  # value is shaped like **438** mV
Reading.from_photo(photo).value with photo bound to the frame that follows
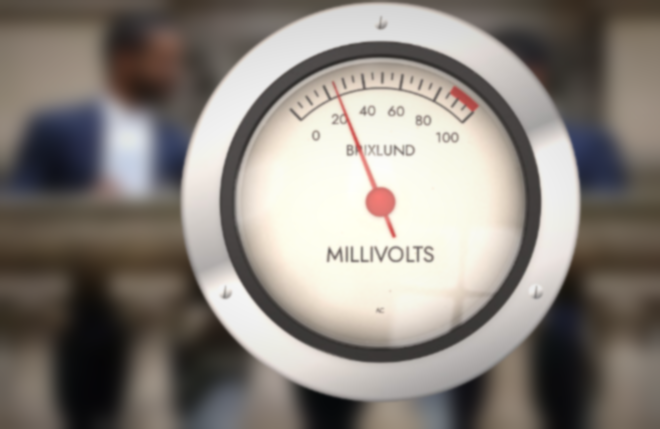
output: **25** mV
